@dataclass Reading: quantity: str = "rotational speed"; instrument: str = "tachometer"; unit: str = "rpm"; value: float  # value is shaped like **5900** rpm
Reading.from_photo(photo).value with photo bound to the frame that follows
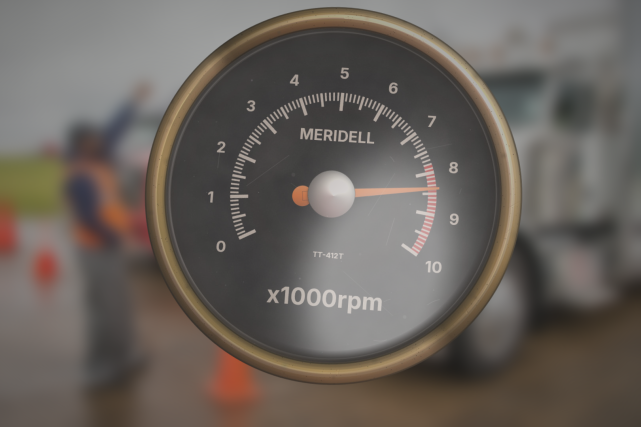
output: **8400** rpm
